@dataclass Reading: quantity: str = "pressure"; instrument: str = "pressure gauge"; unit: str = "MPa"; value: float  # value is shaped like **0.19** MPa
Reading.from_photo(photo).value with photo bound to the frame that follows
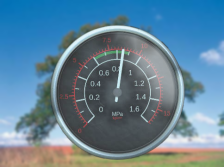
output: **0.85** MPa
